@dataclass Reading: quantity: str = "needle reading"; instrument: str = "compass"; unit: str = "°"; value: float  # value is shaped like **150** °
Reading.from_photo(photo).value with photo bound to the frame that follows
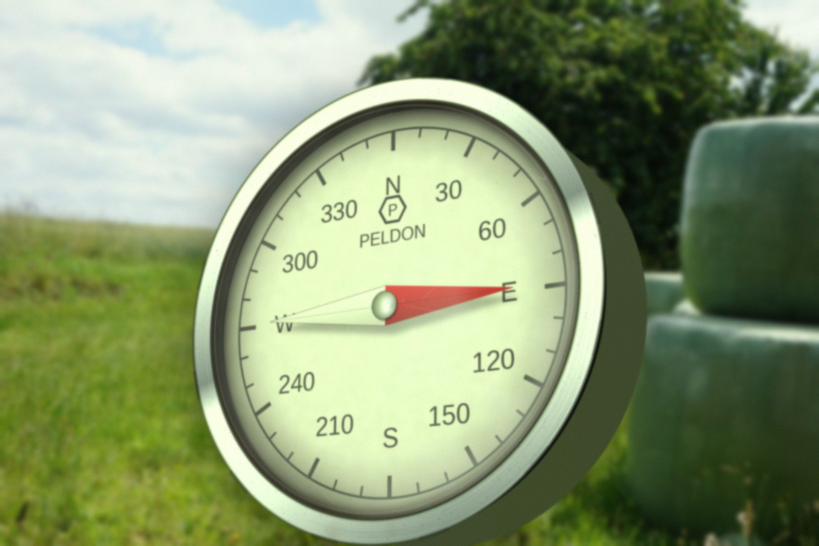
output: **90** °
